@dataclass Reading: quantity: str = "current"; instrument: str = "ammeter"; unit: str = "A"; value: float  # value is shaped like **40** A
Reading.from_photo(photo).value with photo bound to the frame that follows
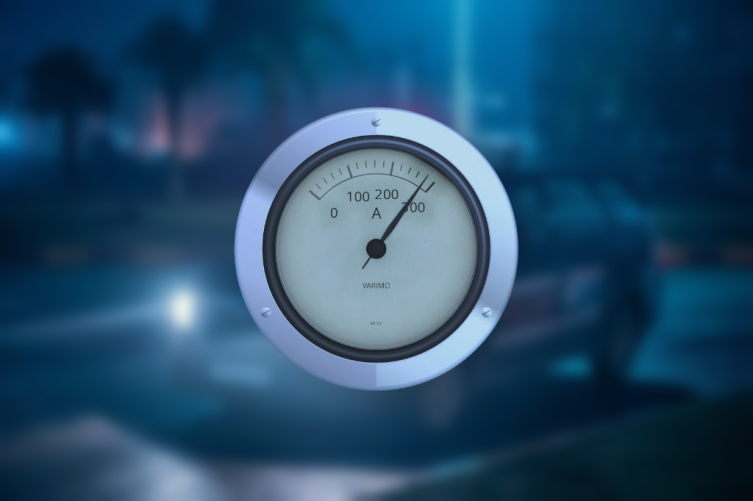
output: **280** A
